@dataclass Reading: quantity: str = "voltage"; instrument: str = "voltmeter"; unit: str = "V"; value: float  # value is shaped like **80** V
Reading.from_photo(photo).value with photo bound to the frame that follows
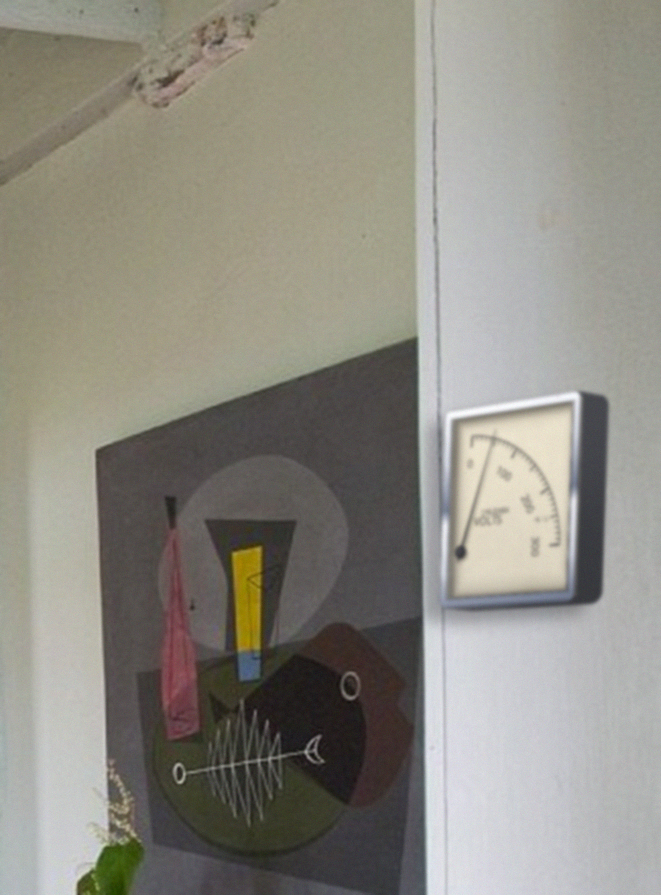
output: **50** V
